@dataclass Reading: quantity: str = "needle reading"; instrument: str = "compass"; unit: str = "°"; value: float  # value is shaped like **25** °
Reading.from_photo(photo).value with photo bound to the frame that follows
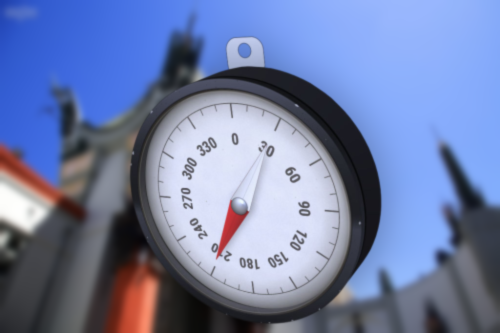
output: **210** °
